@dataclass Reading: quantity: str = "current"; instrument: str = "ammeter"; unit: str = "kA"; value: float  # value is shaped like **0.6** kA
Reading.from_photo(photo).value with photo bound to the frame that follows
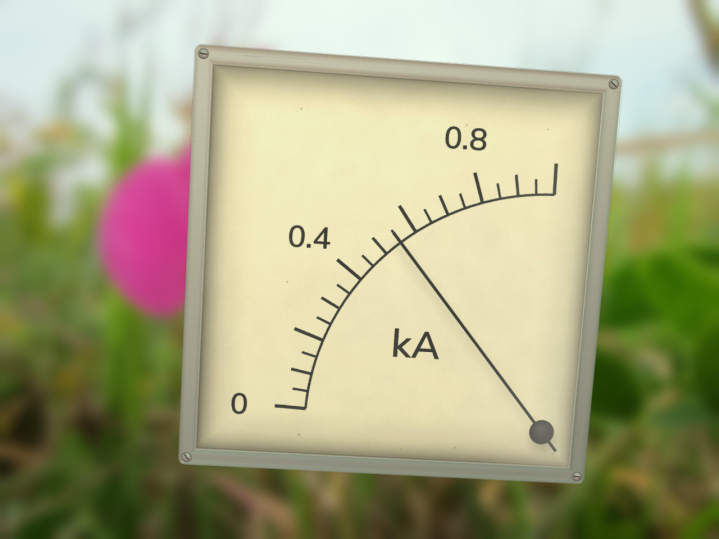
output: **0.55** kA
